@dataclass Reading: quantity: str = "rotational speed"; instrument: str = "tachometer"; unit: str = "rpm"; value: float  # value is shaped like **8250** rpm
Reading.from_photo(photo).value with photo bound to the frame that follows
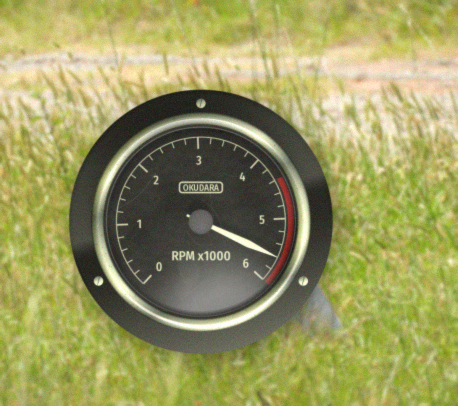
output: **5600** rpm
